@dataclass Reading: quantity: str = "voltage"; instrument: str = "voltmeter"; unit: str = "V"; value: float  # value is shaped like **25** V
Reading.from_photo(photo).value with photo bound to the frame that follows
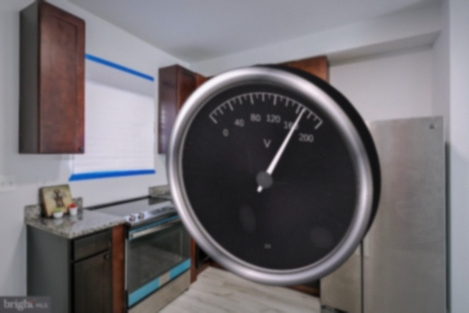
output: **170** V
